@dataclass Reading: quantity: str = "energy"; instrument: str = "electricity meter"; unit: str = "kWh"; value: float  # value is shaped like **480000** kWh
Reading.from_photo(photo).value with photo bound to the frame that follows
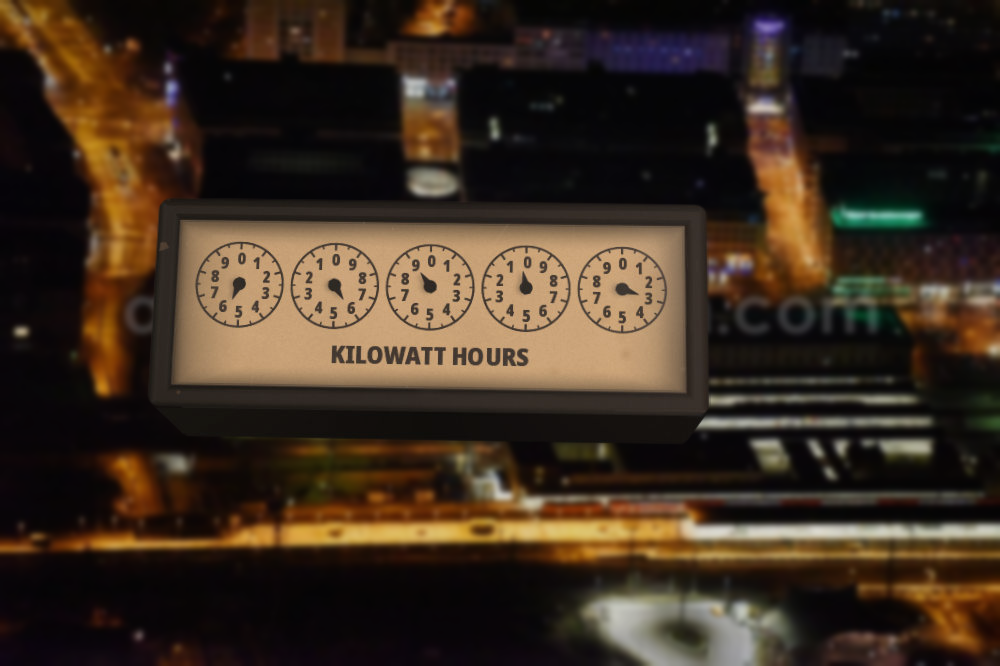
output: **55903** kWh
